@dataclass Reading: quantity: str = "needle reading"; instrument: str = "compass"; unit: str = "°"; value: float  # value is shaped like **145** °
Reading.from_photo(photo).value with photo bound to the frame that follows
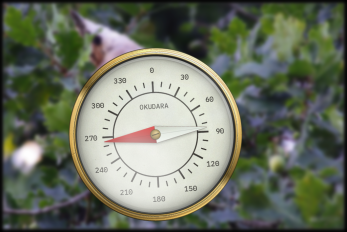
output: **265** °
